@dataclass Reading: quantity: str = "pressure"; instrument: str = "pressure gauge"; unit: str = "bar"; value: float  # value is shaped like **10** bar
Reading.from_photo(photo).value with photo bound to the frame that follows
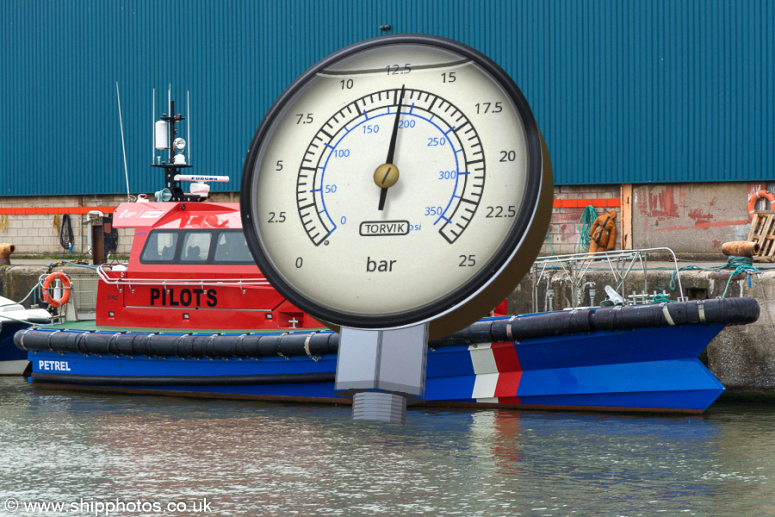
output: **13** bar
